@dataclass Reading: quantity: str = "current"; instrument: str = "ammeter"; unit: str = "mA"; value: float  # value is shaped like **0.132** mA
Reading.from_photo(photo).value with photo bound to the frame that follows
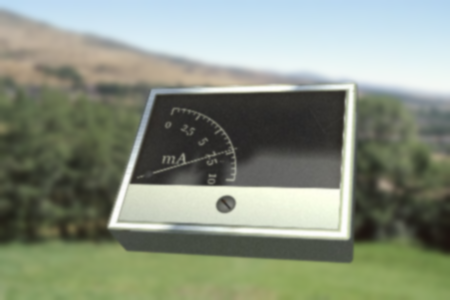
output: **7.5** mA
